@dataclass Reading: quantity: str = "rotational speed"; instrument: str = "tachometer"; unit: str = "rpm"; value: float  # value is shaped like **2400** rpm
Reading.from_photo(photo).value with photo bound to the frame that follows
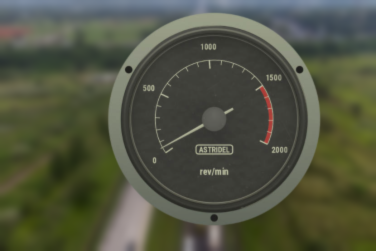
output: **50** rpm
